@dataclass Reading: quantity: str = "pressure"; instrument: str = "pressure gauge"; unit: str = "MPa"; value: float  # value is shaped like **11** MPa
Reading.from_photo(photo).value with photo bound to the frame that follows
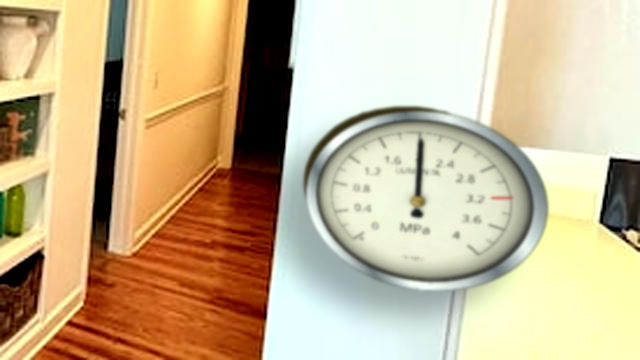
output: **2** MPa
